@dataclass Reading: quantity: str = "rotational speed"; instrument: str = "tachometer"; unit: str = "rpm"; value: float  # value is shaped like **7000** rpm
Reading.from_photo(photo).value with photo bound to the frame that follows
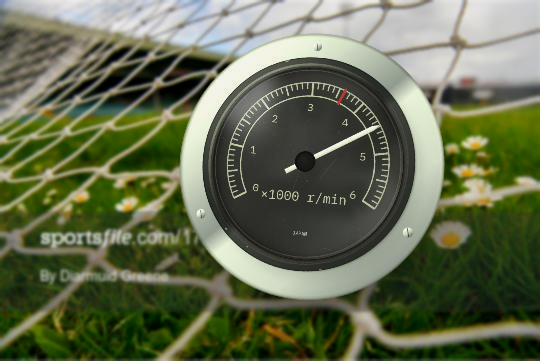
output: **4500** rpm
